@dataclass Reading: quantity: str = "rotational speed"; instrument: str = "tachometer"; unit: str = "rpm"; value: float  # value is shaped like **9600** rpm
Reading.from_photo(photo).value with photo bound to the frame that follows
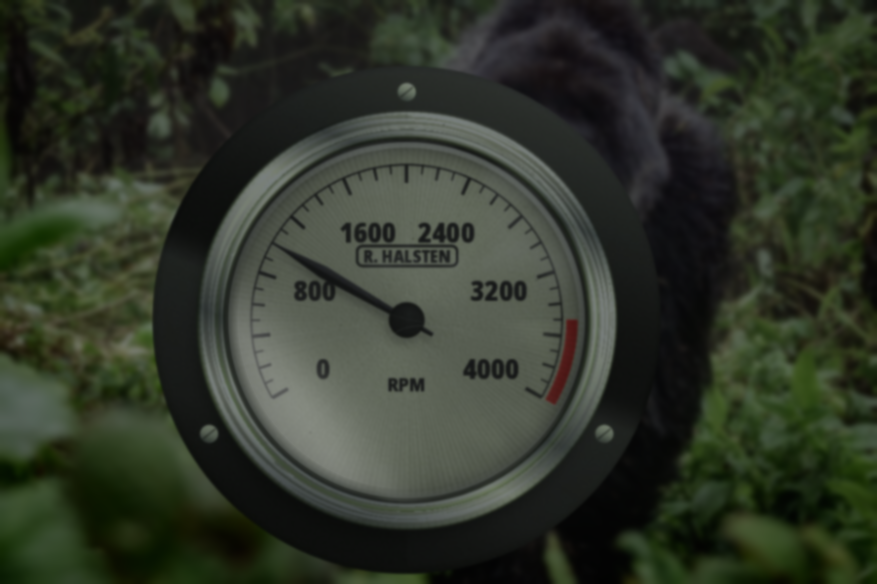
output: **1000** rpm
